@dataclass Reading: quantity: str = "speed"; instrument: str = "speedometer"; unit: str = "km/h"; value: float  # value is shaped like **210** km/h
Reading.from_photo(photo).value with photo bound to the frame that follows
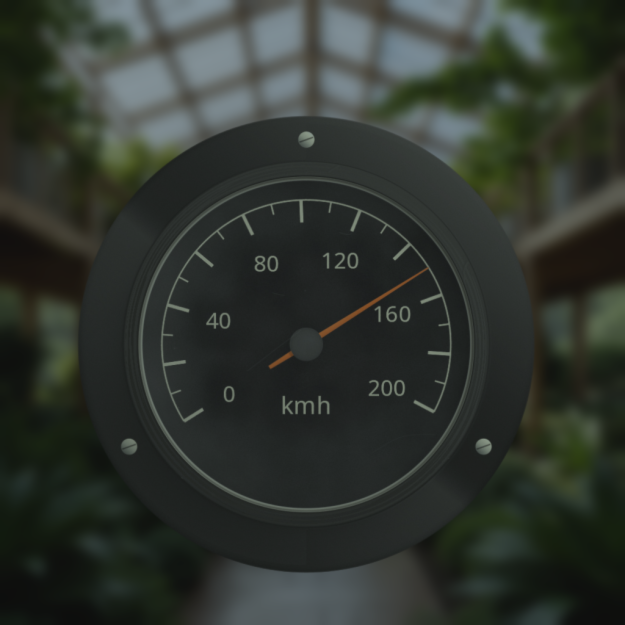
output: **150** km/h
